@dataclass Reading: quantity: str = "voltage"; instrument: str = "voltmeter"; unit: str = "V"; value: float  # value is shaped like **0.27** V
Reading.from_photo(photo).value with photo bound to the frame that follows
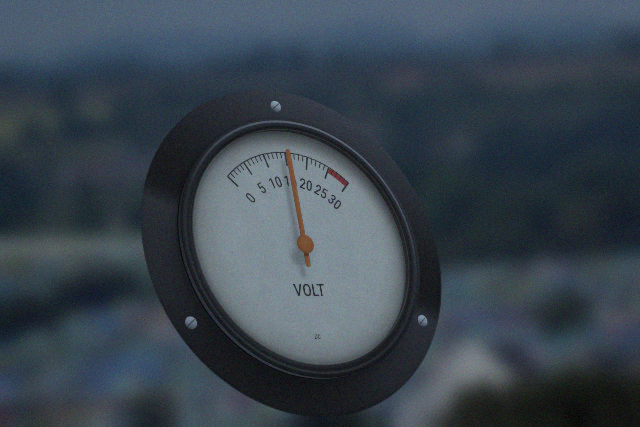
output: **15** V
